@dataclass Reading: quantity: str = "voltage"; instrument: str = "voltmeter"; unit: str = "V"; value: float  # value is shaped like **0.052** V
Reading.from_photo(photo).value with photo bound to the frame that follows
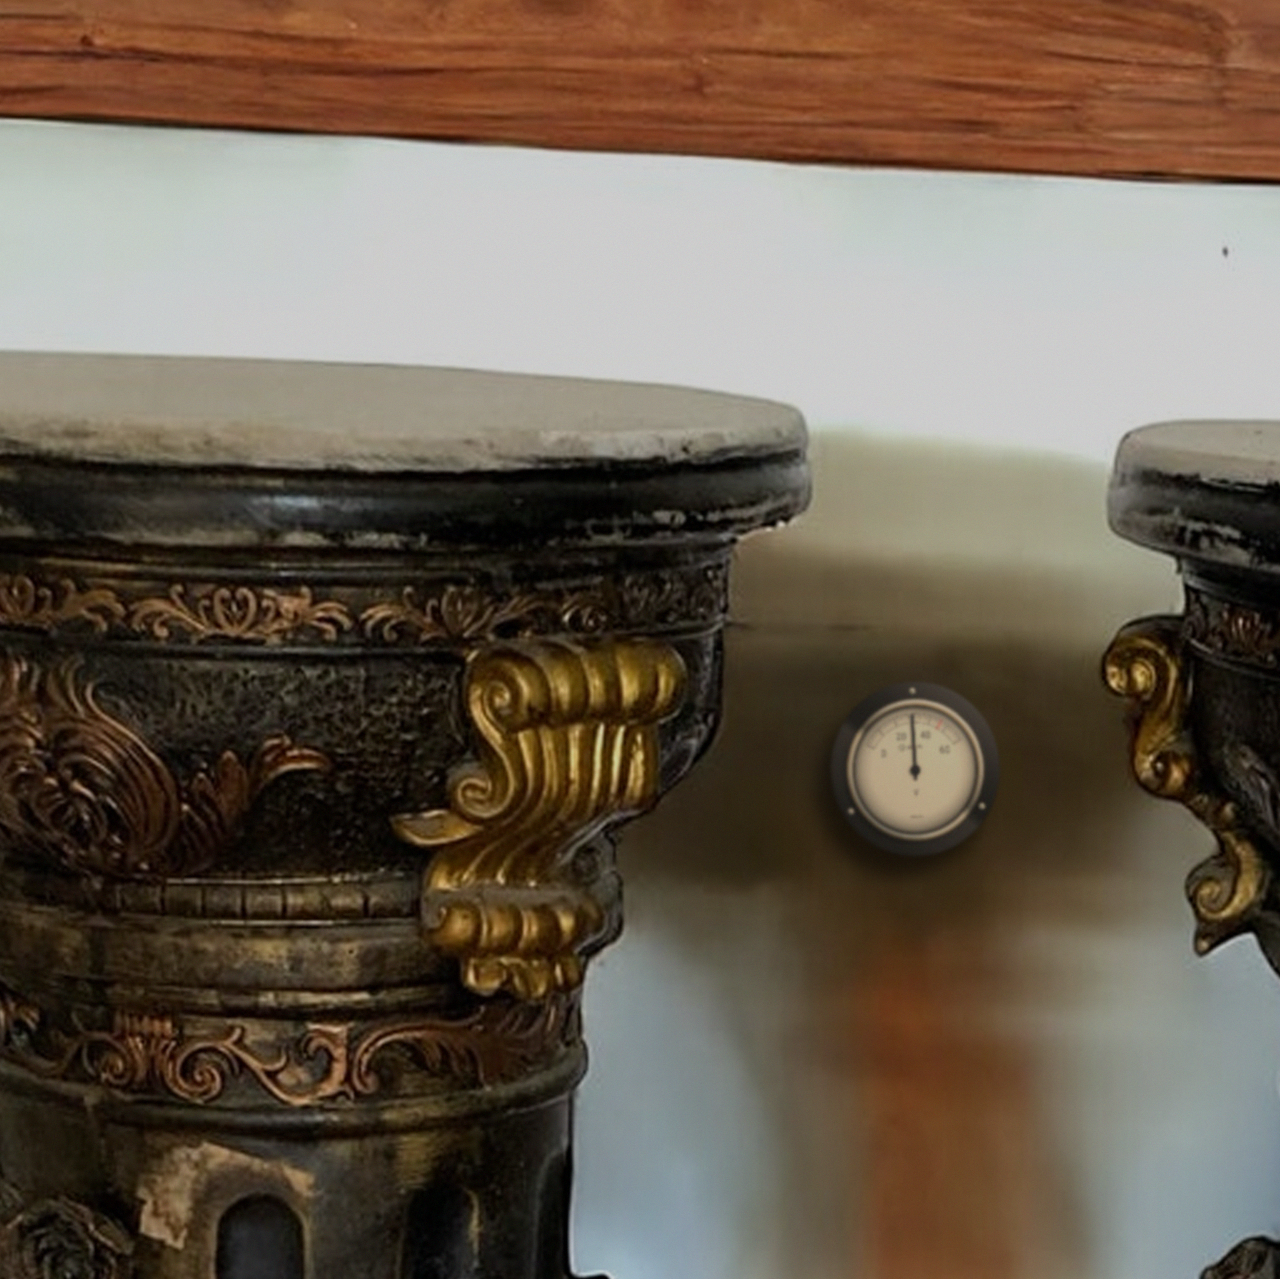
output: **30** V
